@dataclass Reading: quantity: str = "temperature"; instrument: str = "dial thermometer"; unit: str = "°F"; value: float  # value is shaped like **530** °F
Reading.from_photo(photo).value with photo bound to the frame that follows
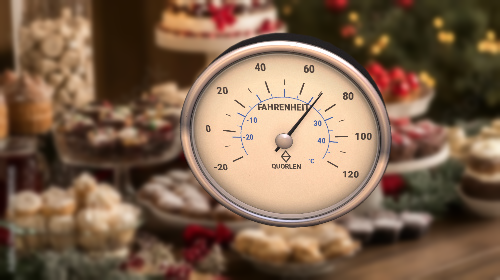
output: **70** °F
